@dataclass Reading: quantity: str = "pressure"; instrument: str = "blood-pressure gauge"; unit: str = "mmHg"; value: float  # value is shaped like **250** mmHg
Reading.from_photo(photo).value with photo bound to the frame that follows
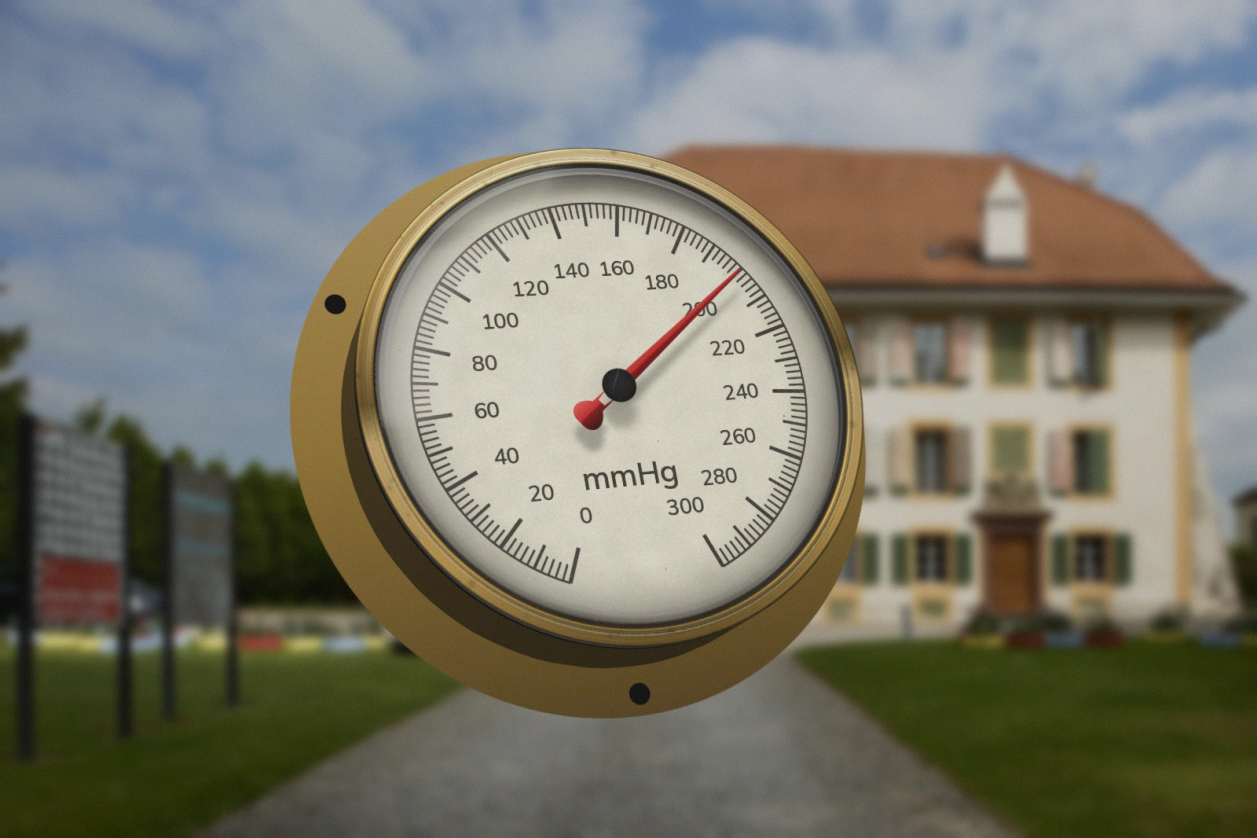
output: **200** mmHg
